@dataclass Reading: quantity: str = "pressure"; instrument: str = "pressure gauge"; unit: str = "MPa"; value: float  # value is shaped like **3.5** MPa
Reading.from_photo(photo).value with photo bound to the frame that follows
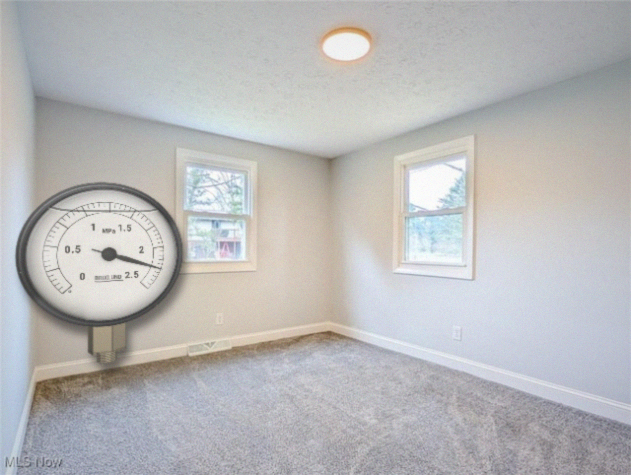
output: **2.25** MPa
